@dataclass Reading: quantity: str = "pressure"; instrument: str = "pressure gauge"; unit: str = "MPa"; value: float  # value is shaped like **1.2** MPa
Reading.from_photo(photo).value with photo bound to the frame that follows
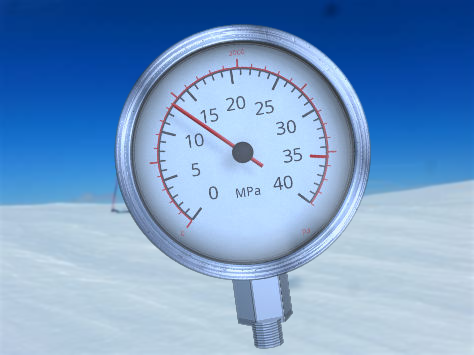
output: **13** MPa
